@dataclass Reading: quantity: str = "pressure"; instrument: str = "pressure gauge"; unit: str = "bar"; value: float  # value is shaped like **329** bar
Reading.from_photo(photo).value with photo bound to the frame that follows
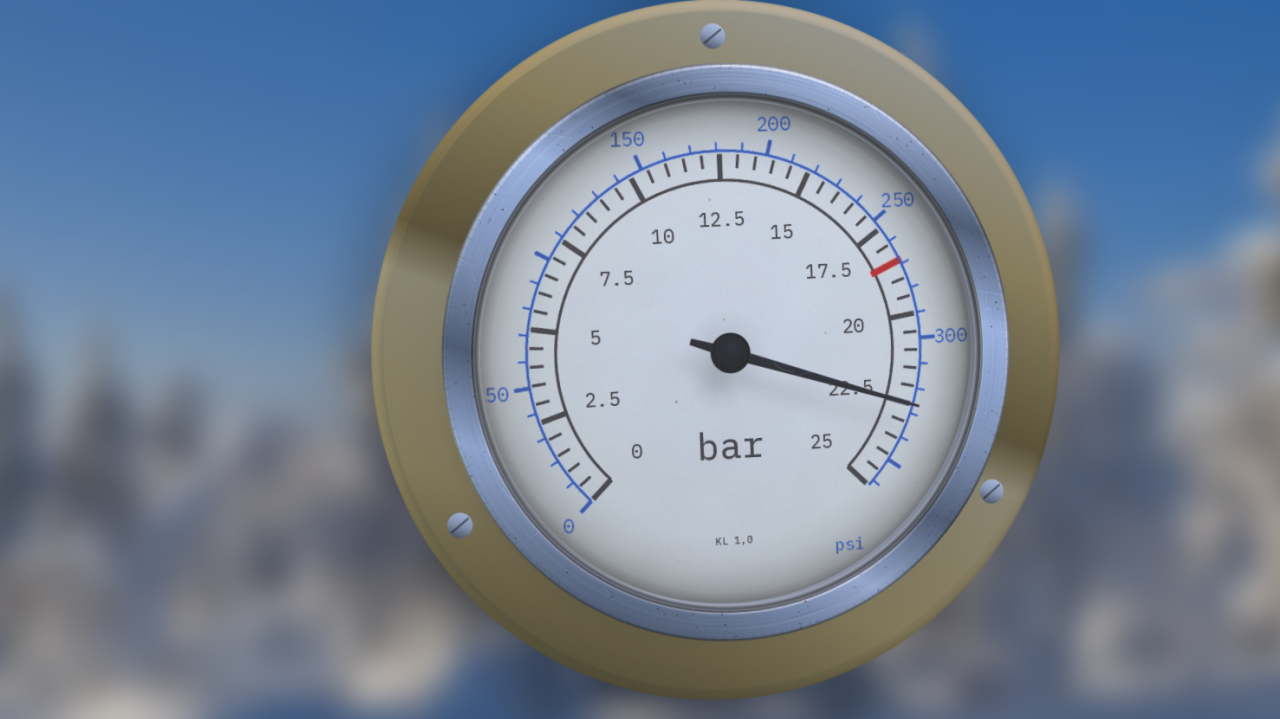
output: **22.5** bar
